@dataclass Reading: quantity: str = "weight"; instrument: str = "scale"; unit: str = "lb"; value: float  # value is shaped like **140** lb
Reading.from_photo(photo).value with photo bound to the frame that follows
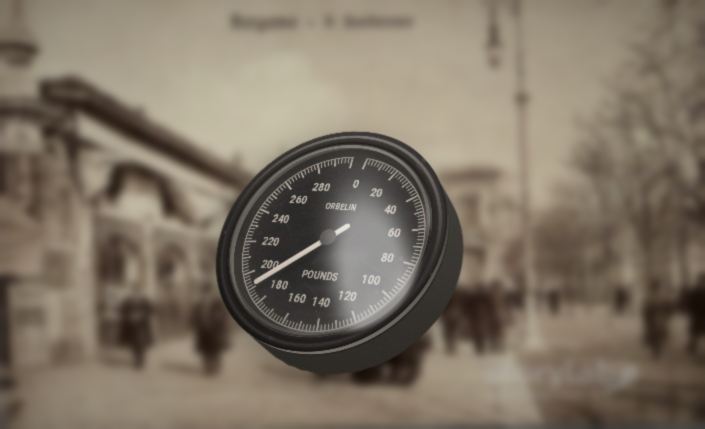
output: **190** lb
